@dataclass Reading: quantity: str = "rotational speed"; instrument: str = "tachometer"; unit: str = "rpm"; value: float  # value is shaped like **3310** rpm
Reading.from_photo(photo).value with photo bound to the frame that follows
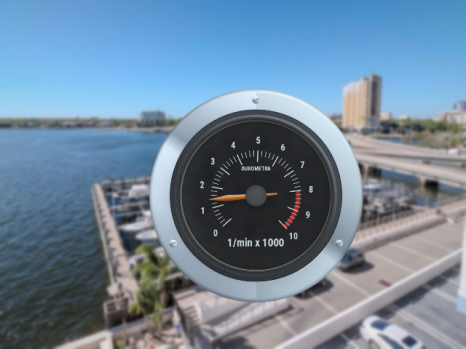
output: **1400** rpm
